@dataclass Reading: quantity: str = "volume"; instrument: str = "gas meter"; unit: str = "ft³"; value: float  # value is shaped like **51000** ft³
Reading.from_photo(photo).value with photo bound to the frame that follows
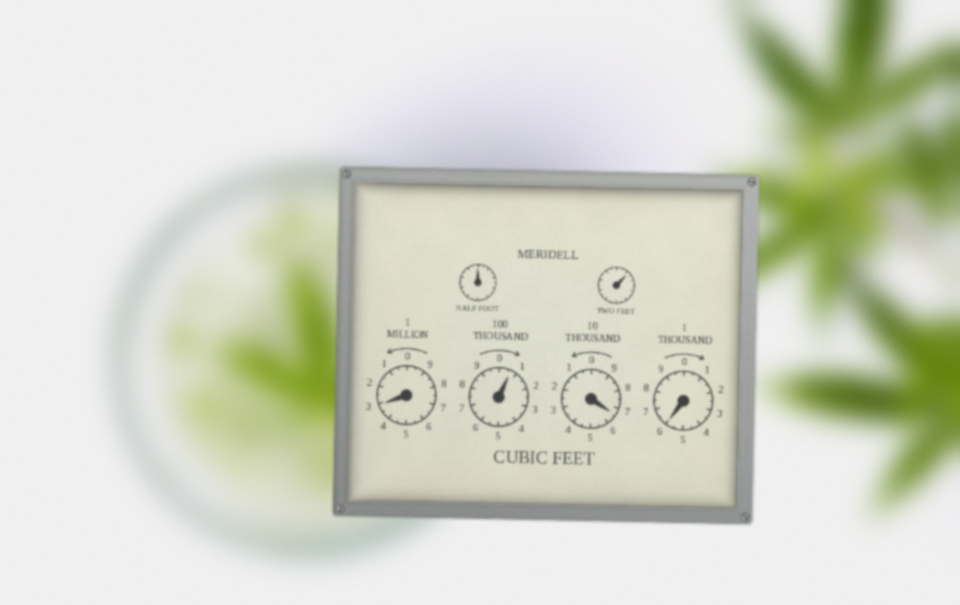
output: **306600** ft³
